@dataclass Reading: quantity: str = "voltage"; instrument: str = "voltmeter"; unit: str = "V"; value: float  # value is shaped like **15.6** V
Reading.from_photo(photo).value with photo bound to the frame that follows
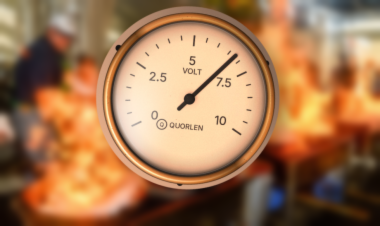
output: **6.75** V
